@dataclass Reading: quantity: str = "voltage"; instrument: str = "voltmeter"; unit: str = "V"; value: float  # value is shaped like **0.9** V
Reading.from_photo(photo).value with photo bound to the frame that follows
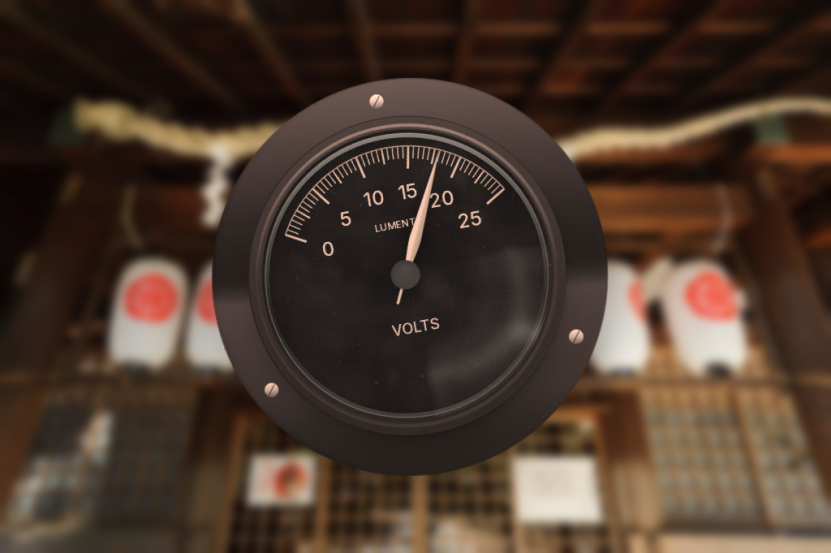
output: **18** V
